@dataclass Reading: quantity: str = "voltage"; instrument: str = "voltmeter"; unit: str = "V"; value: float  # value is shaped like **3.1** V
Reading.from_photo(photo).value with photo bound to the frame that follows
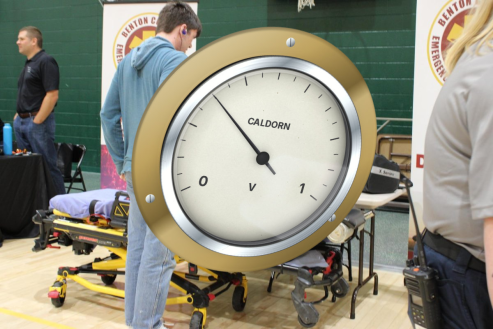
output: **0.3** V
